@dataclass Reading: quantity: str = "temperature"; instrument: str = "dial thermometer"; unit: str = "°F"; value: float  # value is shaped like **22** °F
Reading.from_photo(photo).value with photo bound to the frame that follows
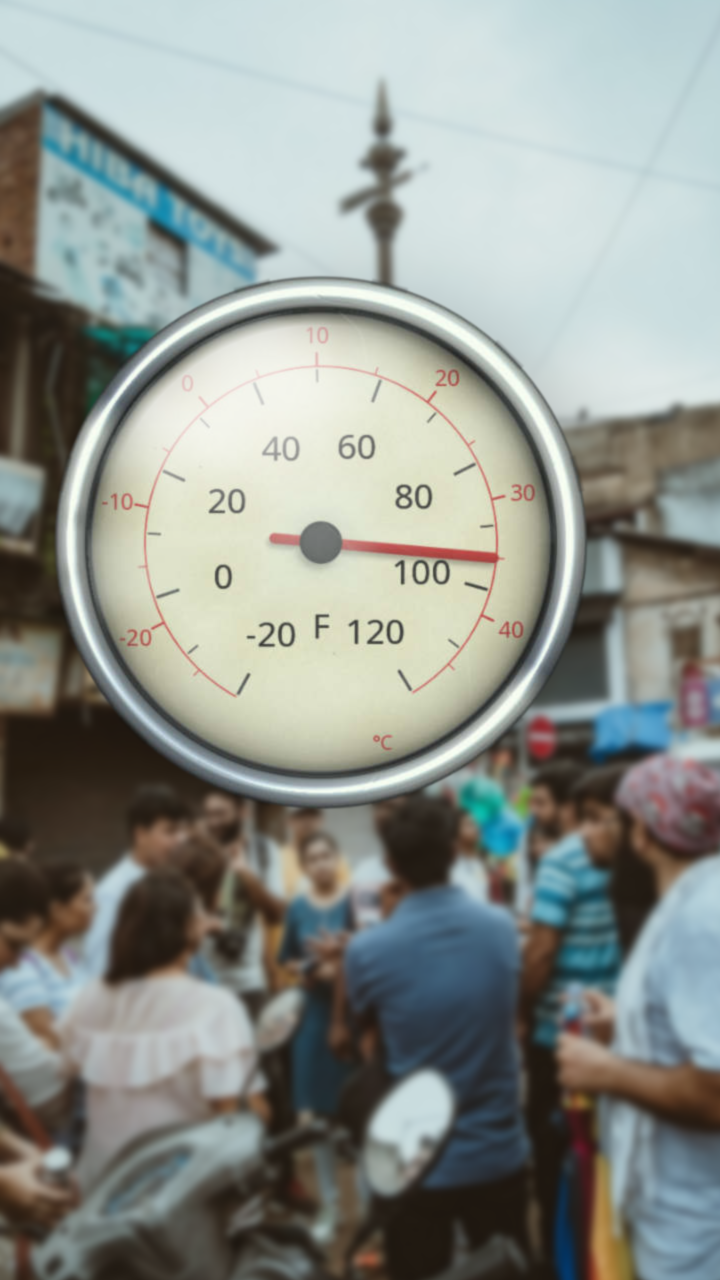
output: **95** °F
